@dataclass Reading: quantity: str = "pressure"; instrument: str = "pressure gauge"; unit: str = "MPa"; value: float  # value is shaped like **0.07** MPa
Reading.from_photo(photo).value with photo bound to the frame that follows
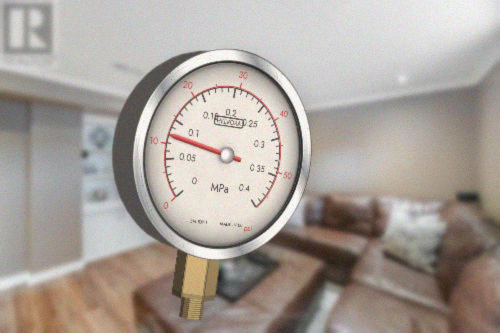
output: **0.08** MPa
